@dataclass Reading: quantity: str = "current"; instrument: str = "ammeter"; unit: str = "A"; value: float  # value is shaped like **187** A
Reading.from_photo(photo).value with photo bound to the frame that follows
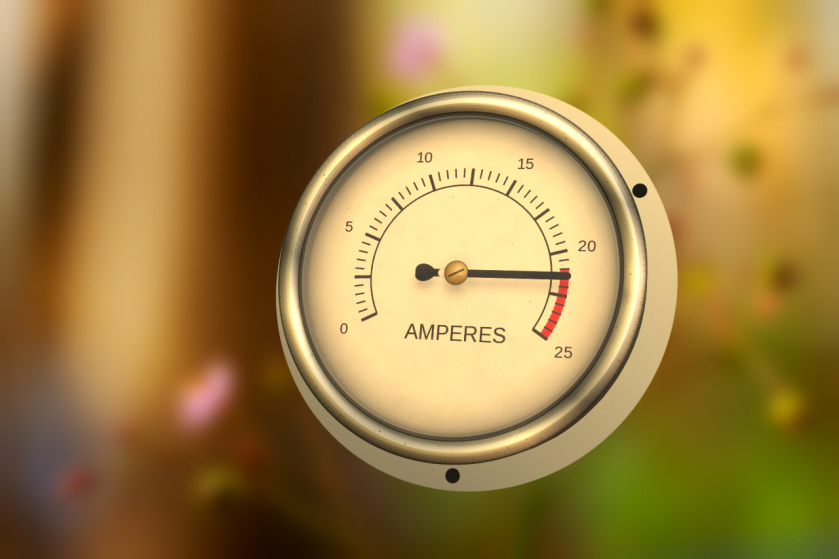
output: **21.5** A
